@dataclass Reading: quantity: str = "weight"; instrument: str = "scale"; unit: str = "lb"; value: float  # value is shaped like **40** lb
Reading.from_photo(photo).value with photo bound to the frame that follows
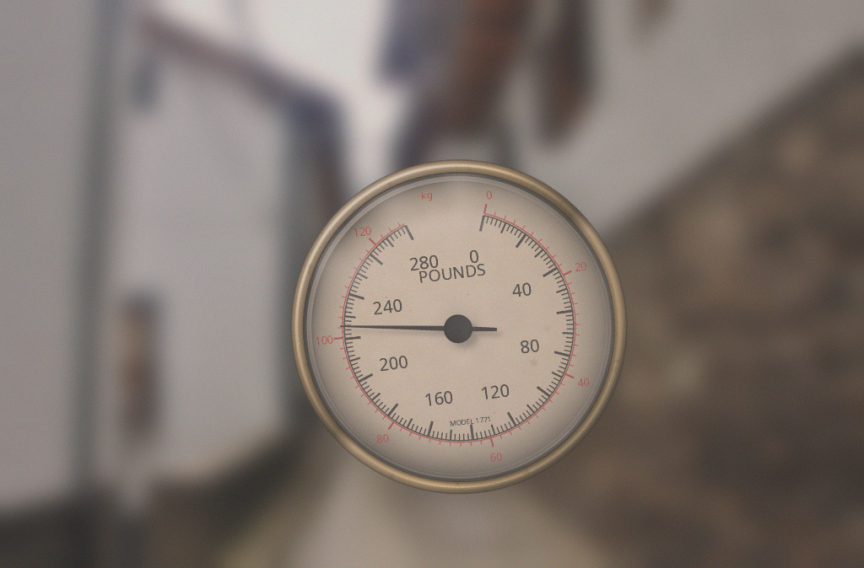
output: **226** lb
